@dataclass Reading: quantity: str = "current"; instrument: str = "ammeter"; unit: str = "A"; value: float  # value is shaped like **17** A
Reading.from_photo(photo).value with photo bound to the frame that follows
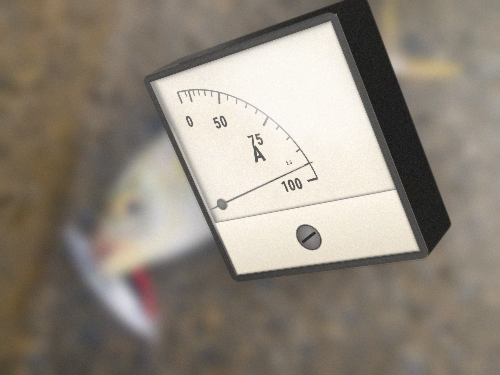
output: **95** A
